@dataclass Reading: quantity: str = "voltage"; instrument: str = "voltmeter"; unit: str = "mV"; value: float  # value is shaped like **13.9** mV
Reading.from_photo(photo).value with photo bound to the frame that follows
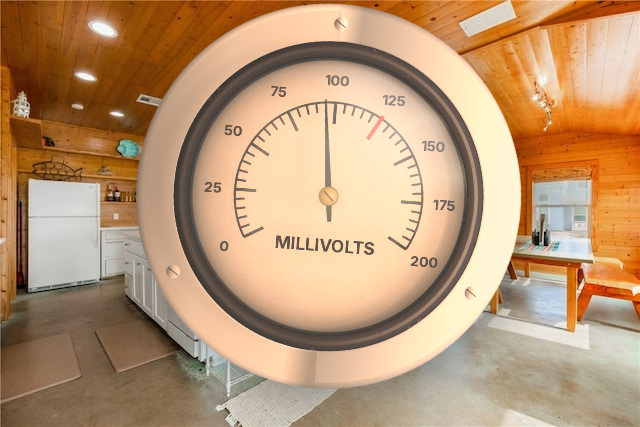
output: **95** mV
